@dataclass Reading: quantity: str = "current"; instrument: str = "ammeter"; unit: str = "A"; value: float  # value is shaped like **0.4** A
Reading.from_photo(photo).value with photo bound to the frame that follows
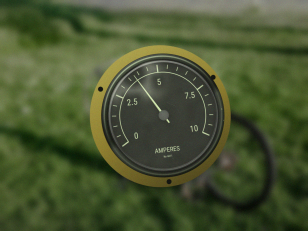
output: **3.75** A
